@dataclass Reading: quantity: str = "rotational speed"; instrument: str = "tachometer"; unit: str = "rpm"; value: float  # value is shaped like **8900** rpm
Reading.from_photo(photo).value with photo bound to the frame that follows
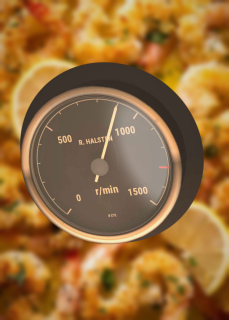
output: **900** rpm
